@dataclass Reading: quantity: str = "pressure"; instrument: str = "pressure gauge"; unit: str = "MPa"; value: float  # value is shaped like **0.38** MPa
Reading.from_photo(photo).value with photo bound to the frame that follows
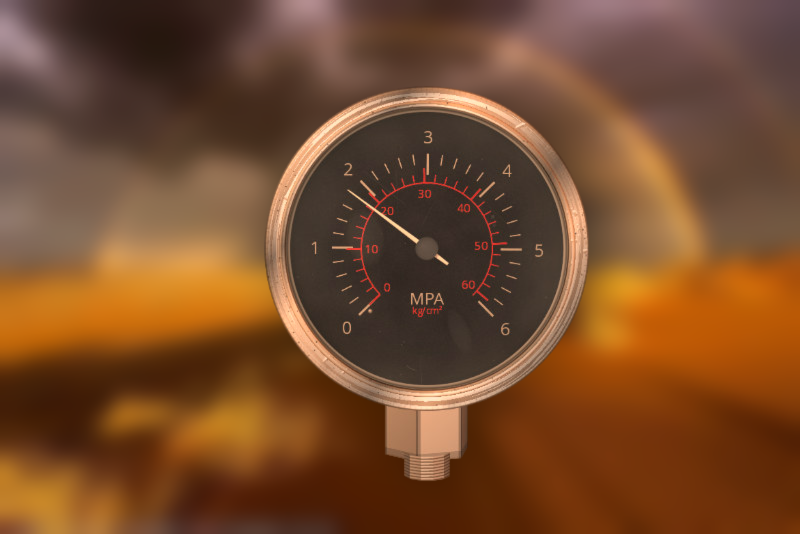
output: **1.8** MPa
